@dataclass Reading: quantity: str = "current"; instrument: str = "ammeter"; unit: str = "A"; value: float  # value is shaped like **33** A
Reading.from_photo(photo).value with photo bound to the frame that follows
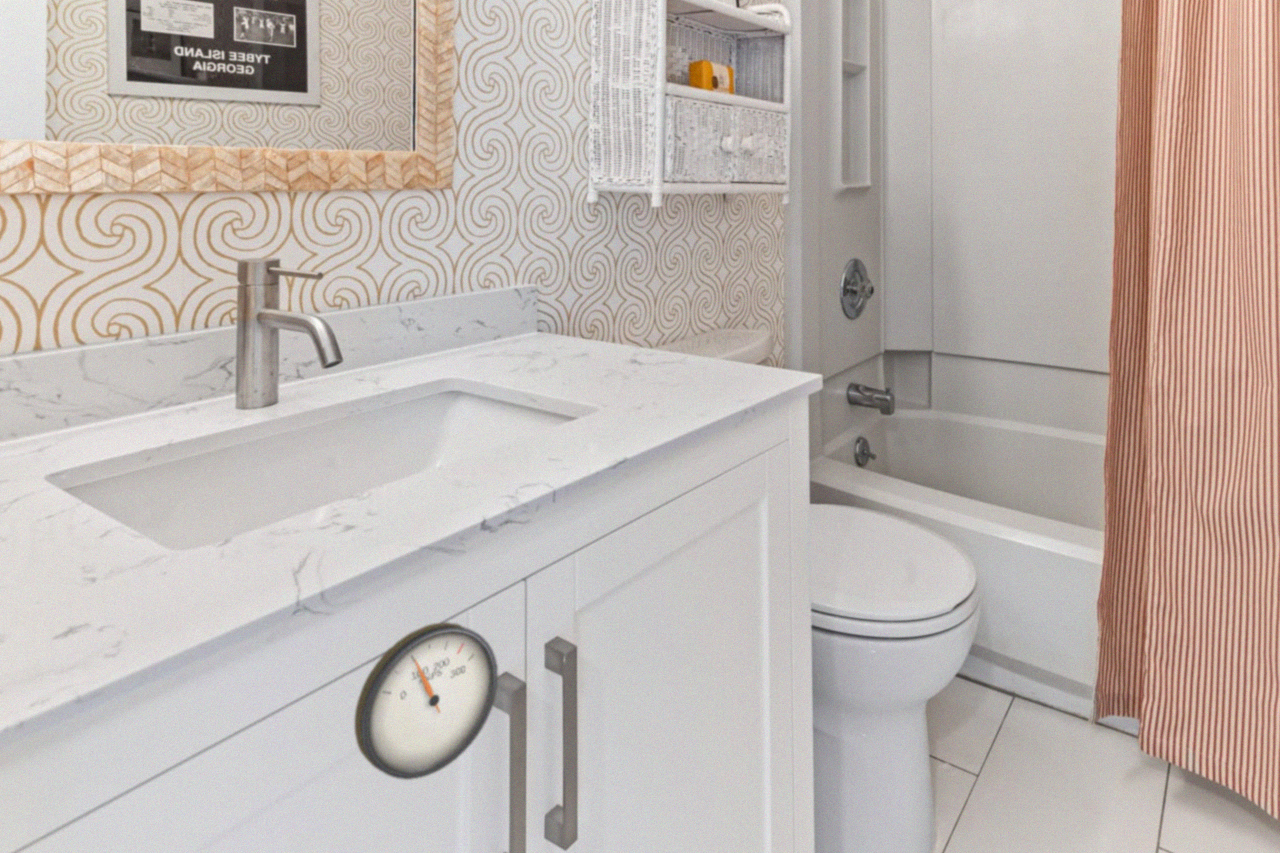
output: **100** A
